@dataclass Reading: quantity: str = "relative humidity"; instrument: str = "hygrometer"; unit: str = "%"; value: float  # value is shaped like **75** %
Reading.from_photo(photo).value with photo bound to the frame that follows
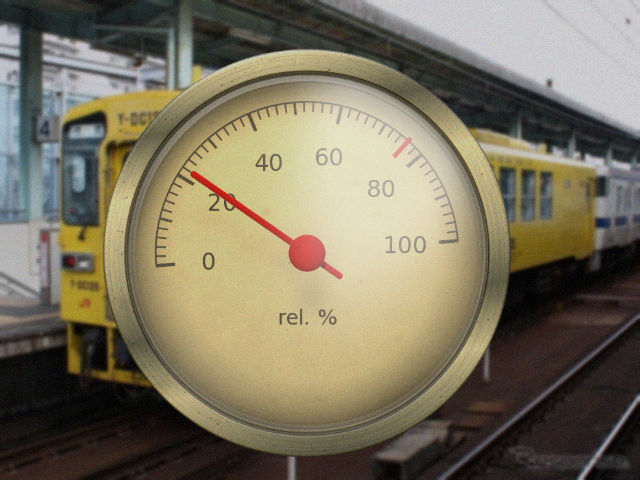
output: **22** %
